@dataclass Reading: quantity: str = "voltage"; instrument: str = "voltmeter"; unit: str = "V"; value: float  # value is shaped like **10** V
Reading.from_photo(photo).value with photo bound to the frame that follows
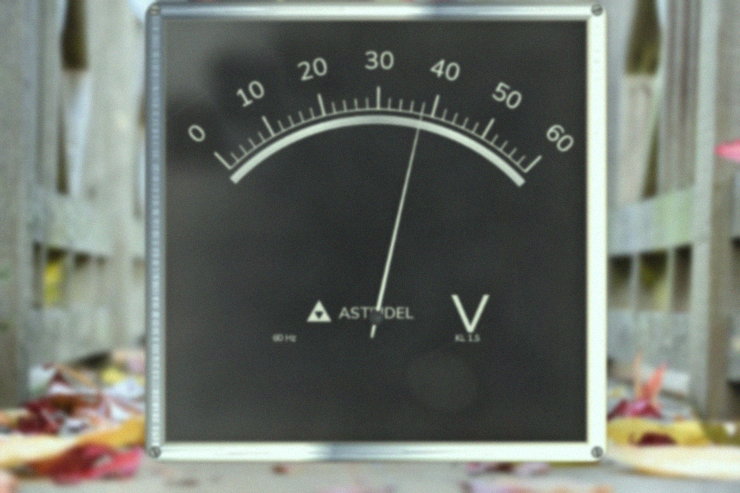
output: **38** V
